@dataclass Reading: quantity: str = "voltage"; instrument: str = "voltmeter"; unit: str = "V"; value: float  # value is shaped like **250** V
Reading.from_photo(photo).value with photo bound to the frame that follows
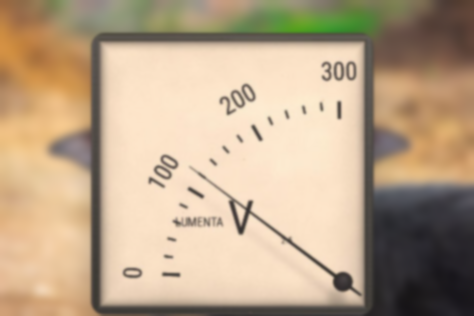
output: **120** V
